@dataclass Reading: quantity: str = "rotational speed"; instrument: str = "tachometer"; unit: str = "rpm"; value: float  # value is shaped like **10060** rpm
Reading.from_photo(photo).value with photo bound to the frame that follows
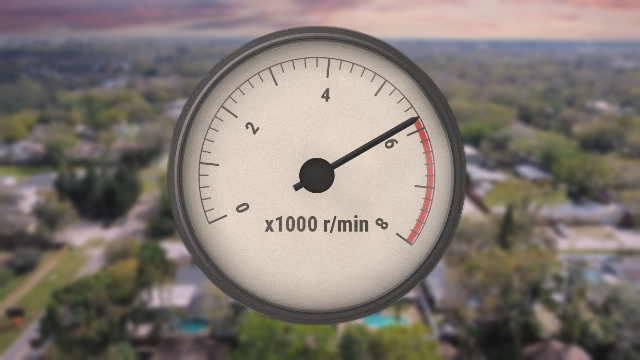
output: **5800** rpm
